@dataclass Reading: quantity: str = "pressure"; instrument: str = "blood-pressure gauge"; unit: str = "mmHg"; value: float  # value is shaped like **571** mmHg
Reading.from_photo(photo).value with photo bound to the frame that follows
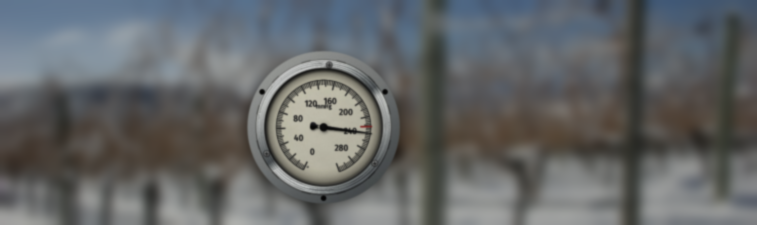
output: **240** mmHg
